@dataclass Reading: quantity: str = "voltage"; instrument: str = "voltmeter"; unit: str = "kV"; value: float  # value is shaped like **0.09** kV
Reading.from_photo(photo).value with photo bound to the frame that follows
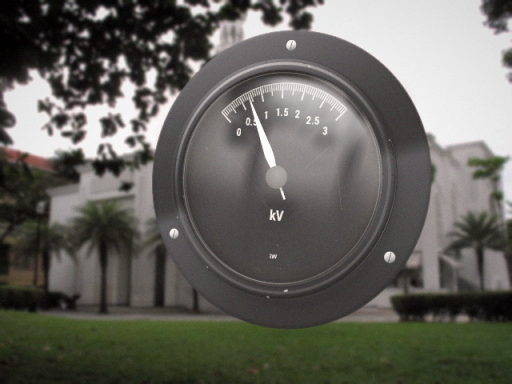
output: **0.75** kV
